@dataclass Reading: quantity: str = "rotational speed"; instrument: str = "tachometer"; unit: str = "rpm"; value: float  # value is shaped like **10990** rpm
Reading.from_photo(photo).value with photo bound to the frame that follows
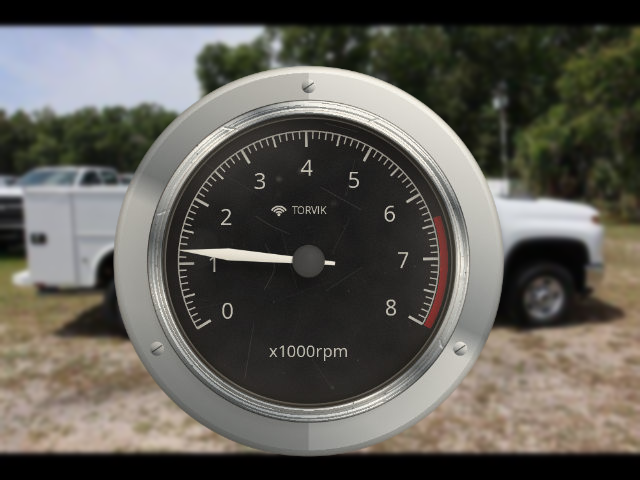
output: **1200** rpm
